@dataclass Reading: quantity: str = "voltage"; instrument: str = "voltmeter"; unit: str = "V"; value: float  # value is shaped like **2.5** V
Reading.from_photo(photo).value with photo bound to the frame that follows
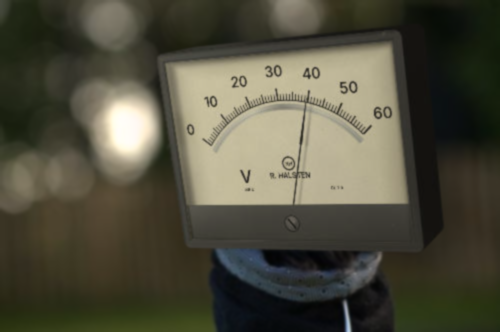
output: **40** V
